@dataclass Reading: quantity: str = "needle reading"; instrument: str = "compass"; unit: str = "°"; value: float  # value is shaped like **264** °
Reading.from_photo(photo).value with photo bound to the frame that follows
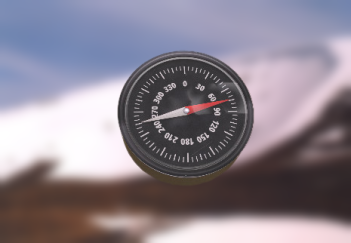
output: **75** °
